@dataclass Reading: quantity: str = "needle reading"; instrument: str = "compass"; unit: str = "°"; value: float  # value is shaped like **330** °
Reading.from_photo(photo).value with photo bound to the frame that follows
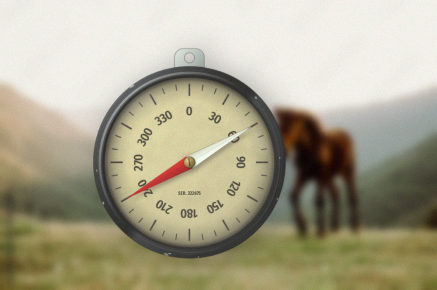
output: **240** °
